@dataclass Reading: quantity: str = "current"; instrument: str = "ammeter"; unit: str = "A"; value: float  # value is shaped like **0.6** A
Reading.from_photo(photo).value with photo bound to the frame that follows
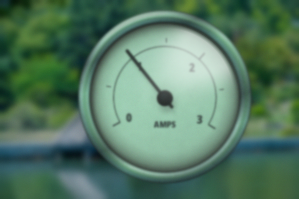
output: **1** A
